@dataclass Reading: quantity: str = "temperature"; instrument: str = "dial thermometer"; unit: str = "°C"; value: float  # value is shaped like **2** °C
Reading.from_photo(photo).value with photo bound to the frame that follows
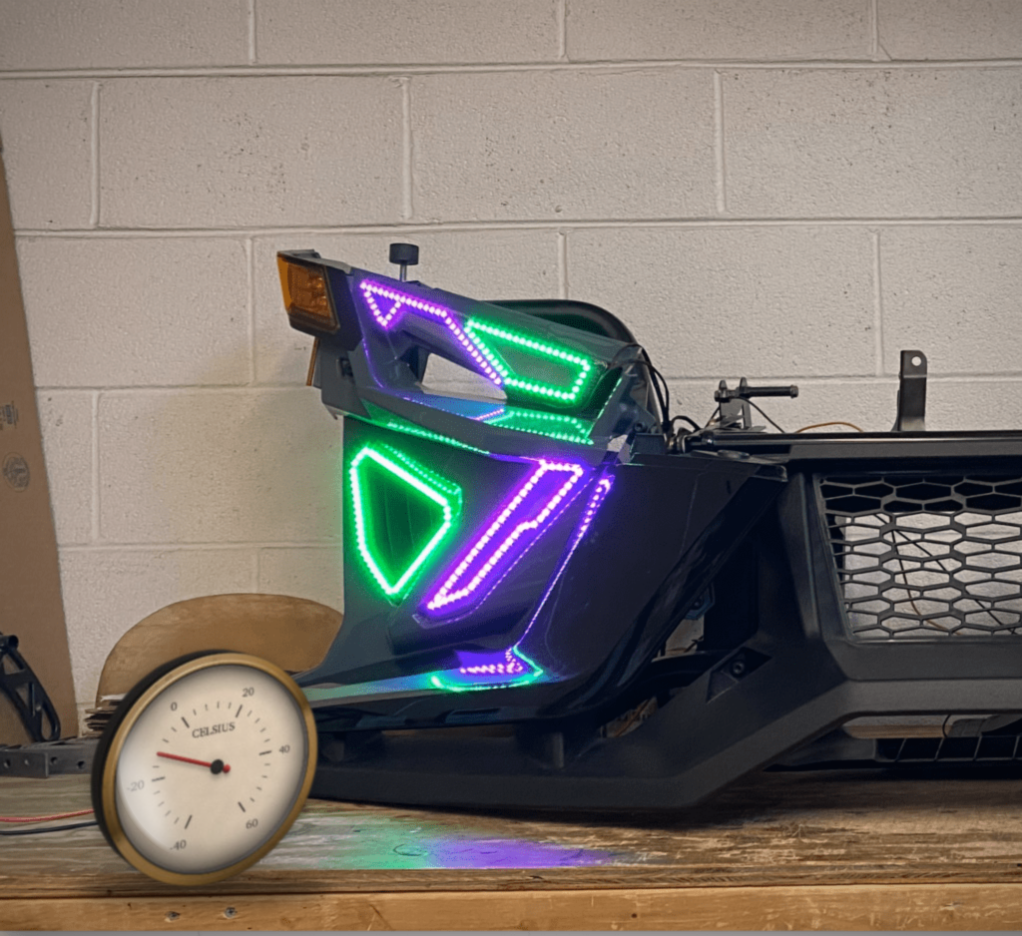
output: **-12** °C
